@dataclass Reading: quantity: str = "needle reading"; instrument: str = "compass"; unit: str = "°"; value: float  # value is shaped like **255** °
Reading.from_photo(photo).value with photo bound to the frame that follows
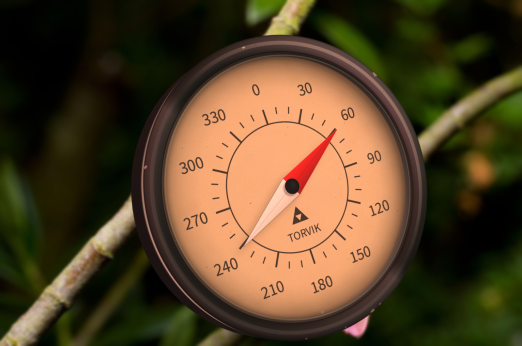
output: **60** °
